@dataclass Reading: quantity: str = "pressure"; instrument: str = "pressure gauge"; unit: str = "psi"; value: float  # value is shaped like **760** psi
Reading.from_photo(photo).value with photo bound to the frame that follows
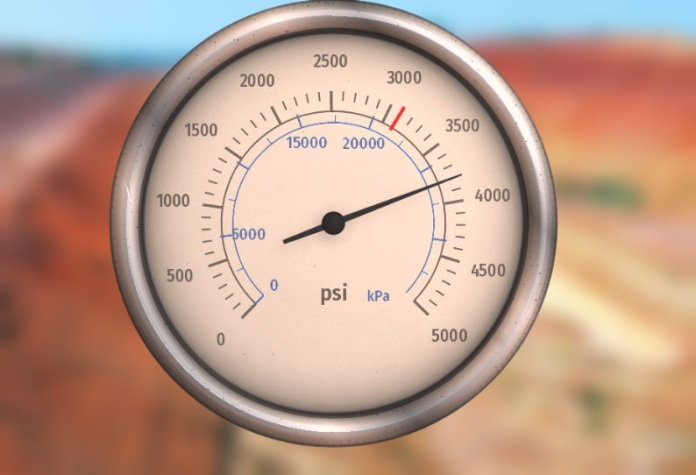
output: **3800** psi
